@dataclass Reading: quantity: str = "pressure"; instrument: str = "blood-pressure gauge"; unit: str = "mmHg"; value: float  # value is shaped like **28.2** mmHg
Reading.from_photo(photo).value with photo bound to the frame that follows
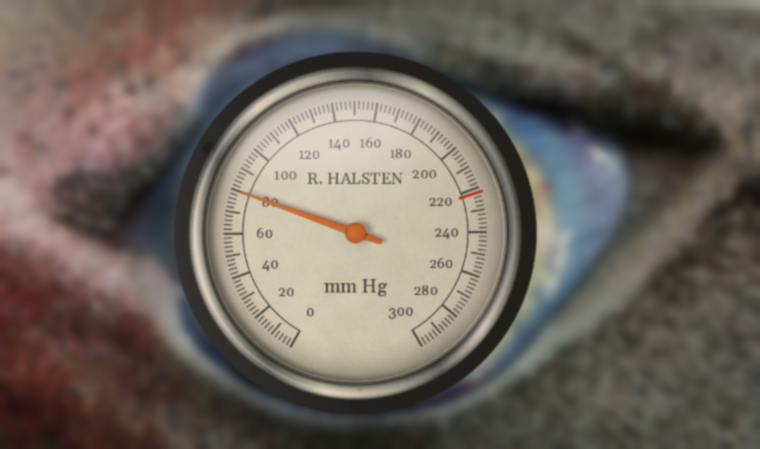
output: **80** mmHg
